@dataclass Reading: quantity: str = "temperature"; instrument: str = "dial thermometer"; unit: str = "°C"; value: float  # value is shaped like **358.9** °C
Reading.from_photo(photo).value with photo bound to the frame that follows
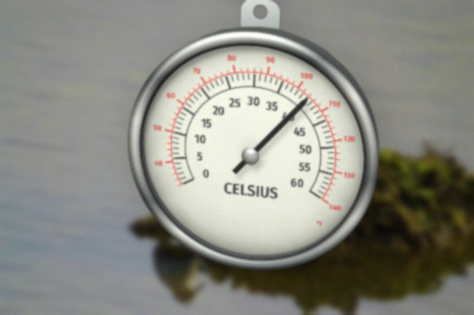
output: **40** °C
